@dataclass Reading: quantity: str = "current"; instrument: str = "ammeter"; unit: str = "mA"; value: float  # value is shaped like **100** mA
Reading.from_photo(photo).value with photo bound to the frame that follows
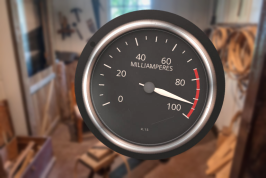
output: **92.5** mA
